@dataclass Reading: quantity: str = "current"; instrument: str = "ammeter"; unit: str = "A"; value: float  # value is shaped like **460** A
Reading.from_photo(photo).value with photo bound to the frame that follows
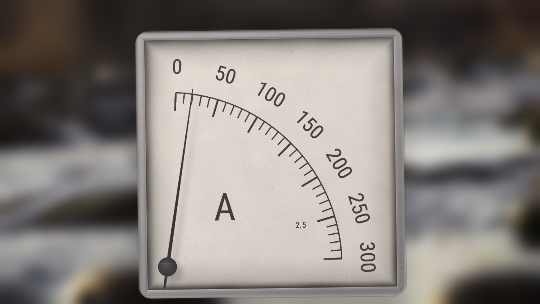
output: **20** A
